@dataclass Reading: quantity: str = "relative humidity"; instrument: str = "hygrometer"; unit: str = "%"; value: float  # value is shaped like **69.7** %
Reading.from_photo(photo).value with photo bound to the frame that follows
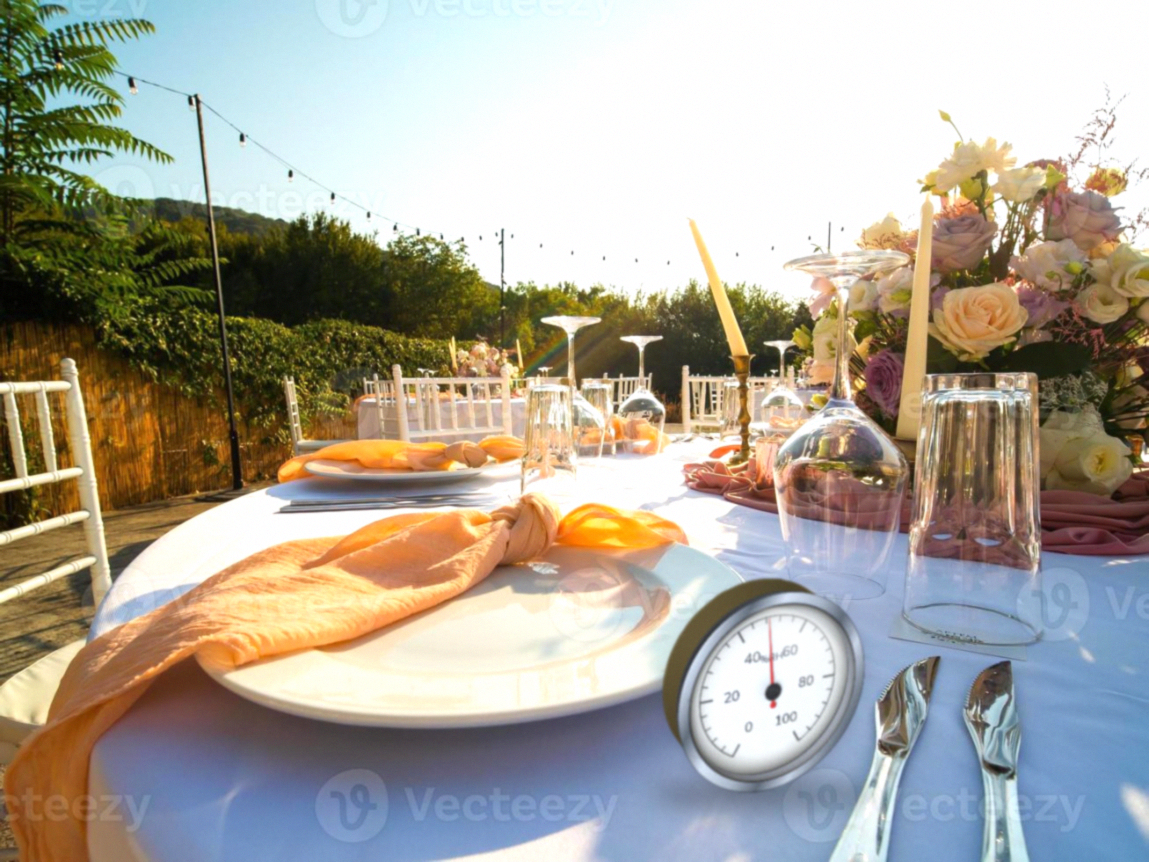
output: **48** %
